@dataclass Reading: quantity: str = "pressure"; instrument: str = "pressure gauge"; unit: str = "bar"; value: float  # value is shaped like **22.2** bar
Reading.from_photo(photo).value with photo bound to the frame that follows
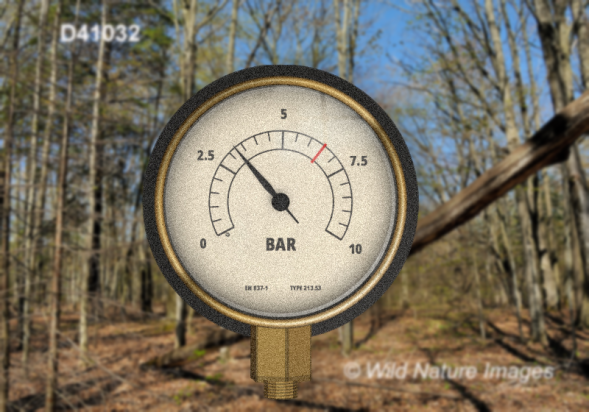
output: **3.25** bar
